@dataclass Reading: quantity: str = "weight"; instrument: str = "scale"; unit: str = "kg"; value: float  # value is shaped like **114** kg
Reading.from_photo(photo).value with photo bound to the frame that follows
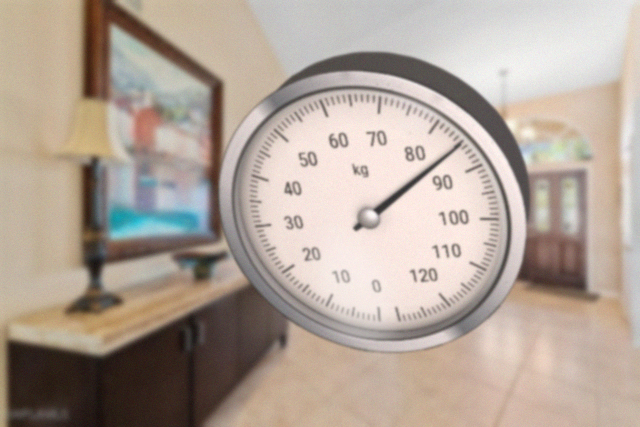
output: **85** kg
